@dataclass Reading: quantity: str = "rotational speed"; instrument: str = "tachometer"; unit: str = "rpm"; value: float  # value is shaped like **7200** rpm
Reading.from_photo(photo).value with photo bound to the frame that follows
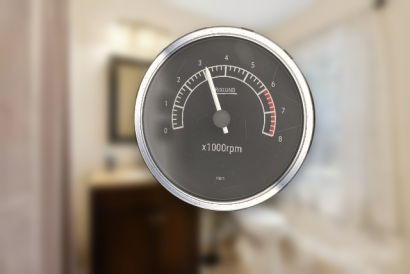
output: **3200** rpm
